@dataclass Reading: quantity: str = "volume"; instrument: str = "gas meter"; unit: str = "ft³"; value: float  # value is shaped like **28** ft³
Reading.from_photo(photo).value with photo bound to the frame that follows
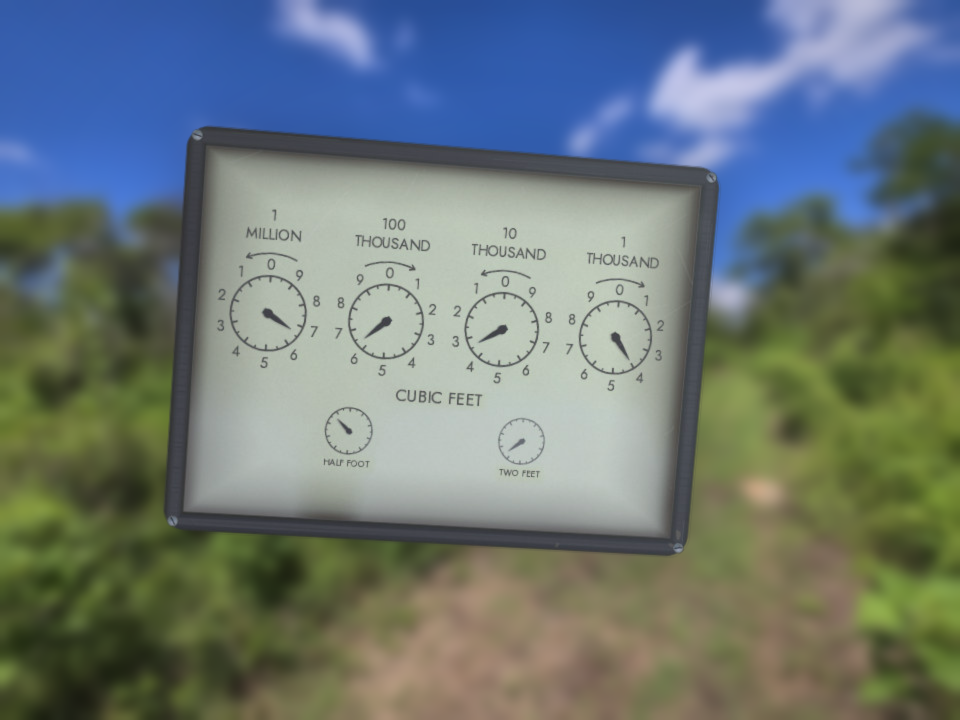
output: **663400** ft³
